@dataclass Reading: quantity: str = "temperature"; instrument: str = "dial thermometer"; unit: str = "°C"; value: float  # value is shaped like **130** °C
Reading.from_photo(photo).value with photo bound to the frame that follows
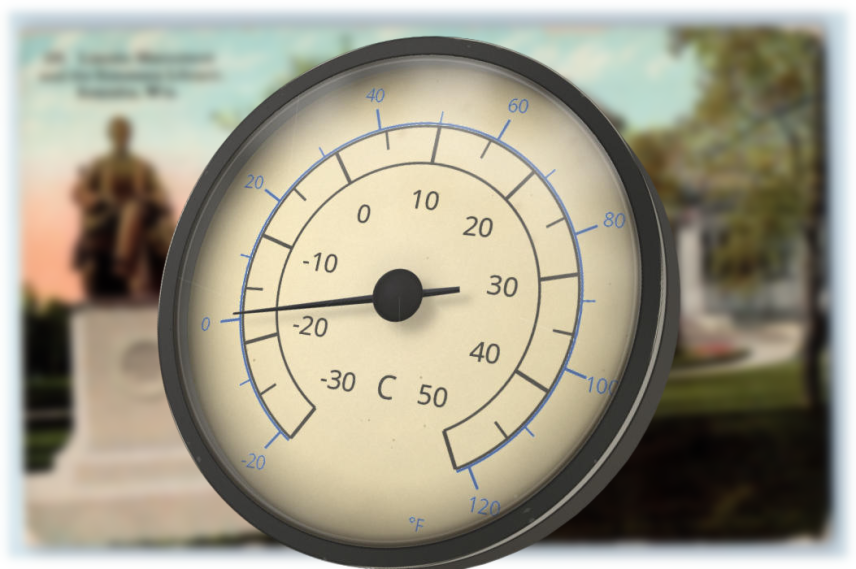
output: **-17.5** °C
